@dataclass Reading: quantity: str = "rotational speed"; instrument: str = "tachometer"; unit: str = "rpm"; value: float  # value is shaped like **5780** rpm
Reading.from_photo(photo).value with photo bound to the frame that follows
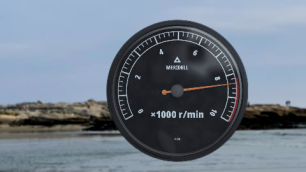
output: **8400** rpm
